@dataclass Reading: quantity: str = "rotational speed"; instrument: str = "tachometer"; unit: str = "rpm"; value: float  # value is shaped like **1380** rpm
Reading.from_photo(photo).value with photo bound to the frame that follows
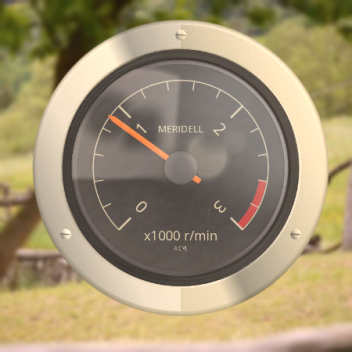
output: **900** rpm
